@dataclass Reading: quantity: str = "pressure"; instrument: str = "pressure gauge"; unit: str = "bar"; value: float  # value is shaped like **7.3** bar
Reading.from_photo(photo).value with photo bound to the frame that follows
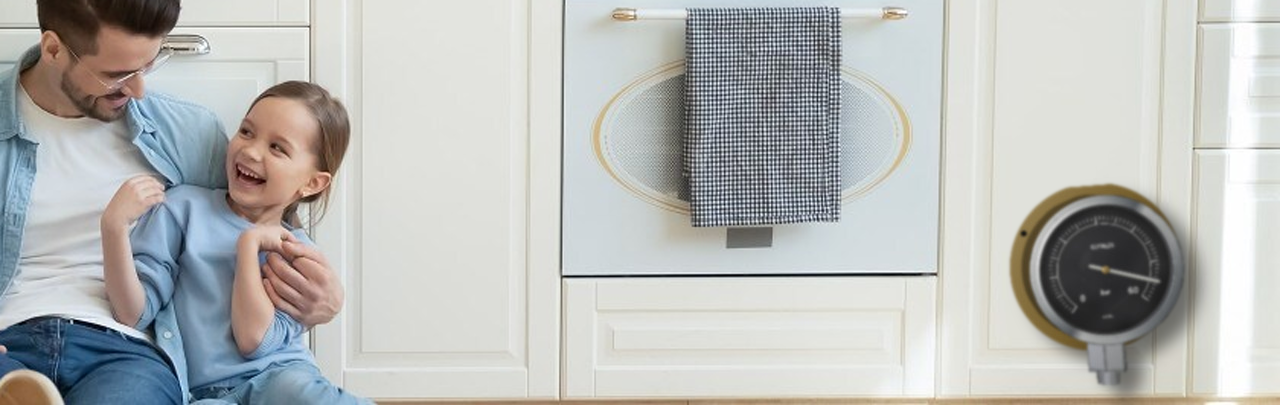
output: **55** bar
